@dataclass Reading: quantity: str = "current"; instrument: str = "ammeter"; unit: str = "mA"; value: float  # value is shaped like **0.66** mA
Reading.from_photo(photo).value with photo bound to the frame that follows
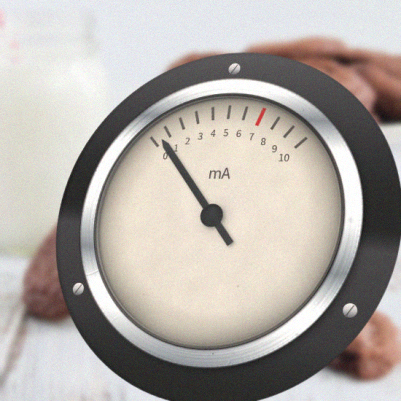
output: **0.5** mA
